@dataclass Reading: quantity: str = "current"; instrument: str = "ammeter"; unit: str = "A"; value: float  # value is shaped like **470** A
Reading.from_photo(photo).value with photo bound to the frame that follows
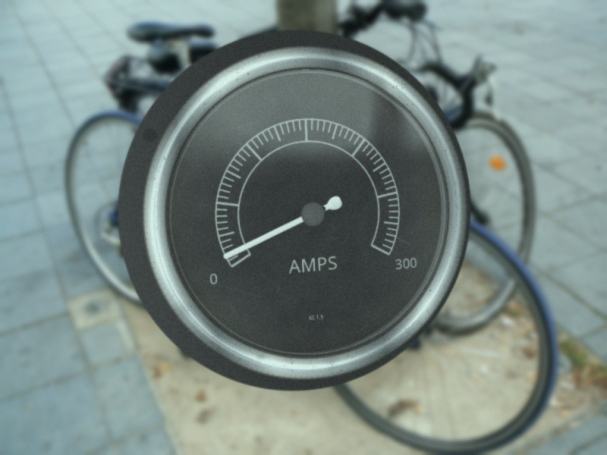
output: **10** A
